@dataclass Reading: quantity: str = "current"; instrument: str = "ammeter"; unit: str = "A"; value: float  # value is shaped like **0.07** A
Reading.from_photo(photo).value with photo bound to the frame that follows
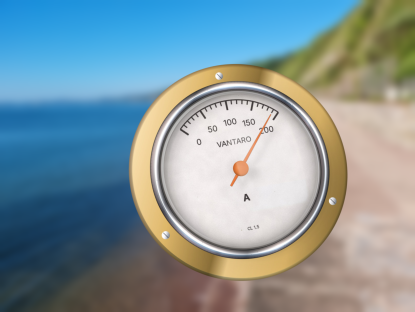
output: **190** A
